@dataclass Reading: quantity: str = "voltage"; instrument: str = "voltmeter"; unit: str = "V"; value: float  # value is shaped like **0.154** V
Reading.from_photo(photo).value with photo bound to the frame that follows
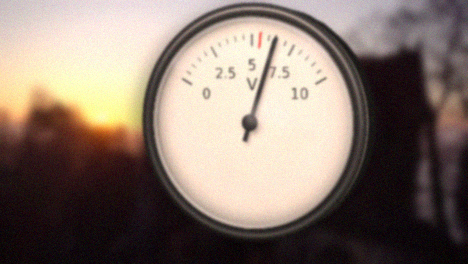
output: **6.5** V
